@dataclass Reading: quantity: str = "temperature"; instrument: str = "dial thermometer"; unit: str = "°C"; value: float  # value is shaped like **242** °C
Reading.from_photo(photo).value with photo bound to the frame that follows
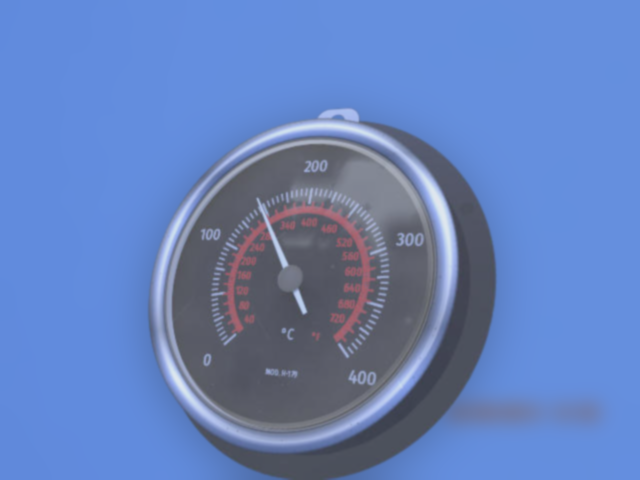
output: **150** °C
